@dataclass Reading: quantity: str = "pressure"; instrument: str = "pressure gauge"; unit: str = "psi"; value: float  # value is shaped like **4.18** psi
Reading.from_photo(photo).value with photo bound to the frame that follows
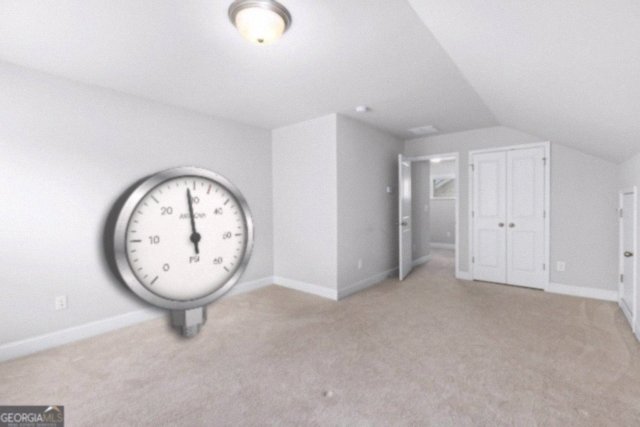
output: **28** psi
